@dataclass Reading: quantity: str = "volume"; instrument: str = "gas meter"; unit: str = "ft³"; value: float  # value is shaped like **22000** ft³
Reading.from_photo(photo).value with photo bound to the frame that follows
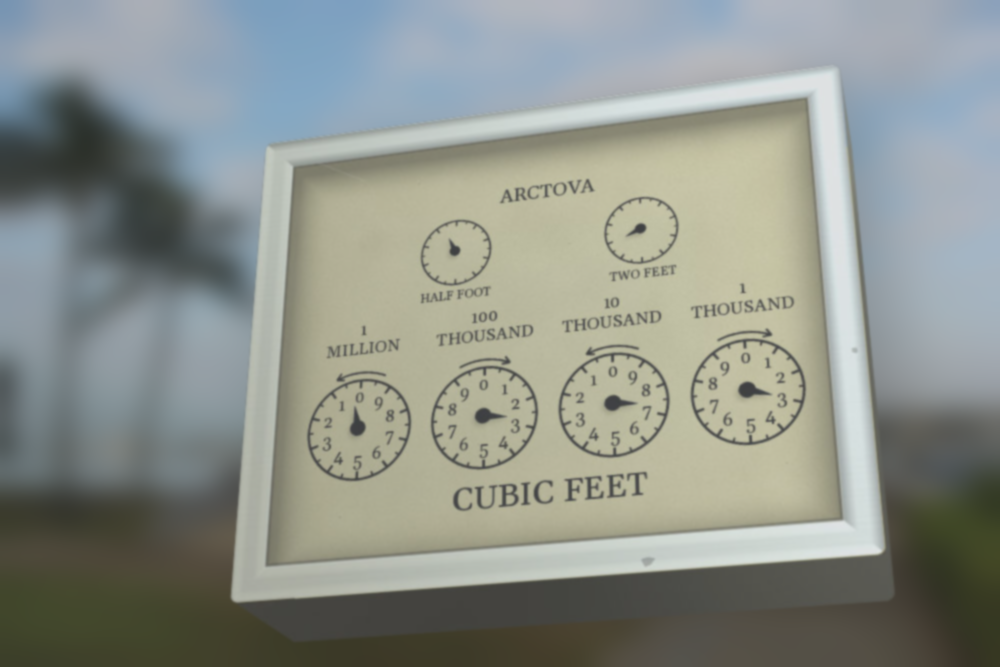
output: **27300** ft³
